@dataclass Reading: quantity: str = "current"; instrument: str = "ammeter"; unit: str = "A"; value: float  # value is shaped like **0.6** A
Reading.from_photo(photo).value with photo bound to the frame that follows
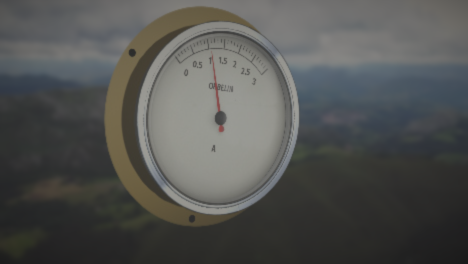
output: **1** A
